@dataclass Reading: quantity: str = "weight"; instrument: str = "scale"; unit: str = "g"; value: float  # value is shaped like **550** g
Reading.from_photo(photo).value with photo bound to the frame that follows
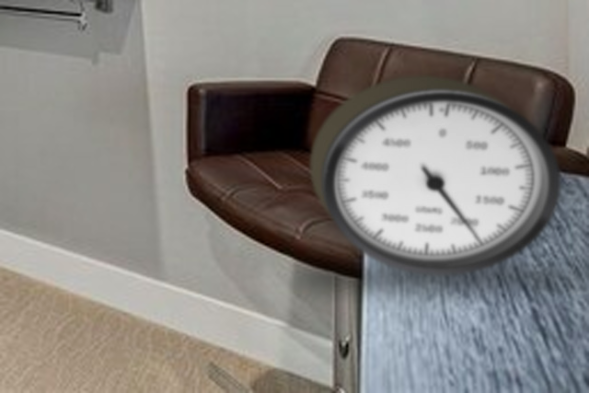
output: **2000** g
